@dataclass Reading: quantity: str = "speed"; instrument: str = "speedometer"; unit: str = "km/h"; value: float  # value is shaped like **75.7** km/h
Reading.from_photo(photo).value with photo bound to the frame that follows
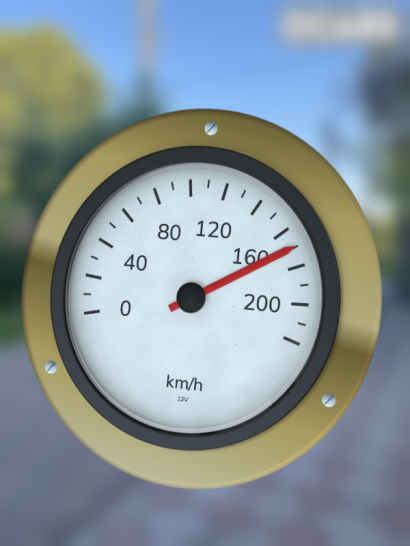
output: **170** km/h
